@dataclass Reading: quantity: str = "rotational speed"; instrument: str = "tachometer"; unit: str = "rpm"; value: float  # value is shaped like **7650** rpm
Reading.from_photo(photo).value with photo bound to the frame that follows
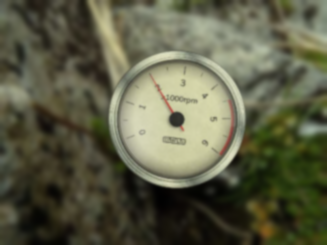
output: **2000** rpm
